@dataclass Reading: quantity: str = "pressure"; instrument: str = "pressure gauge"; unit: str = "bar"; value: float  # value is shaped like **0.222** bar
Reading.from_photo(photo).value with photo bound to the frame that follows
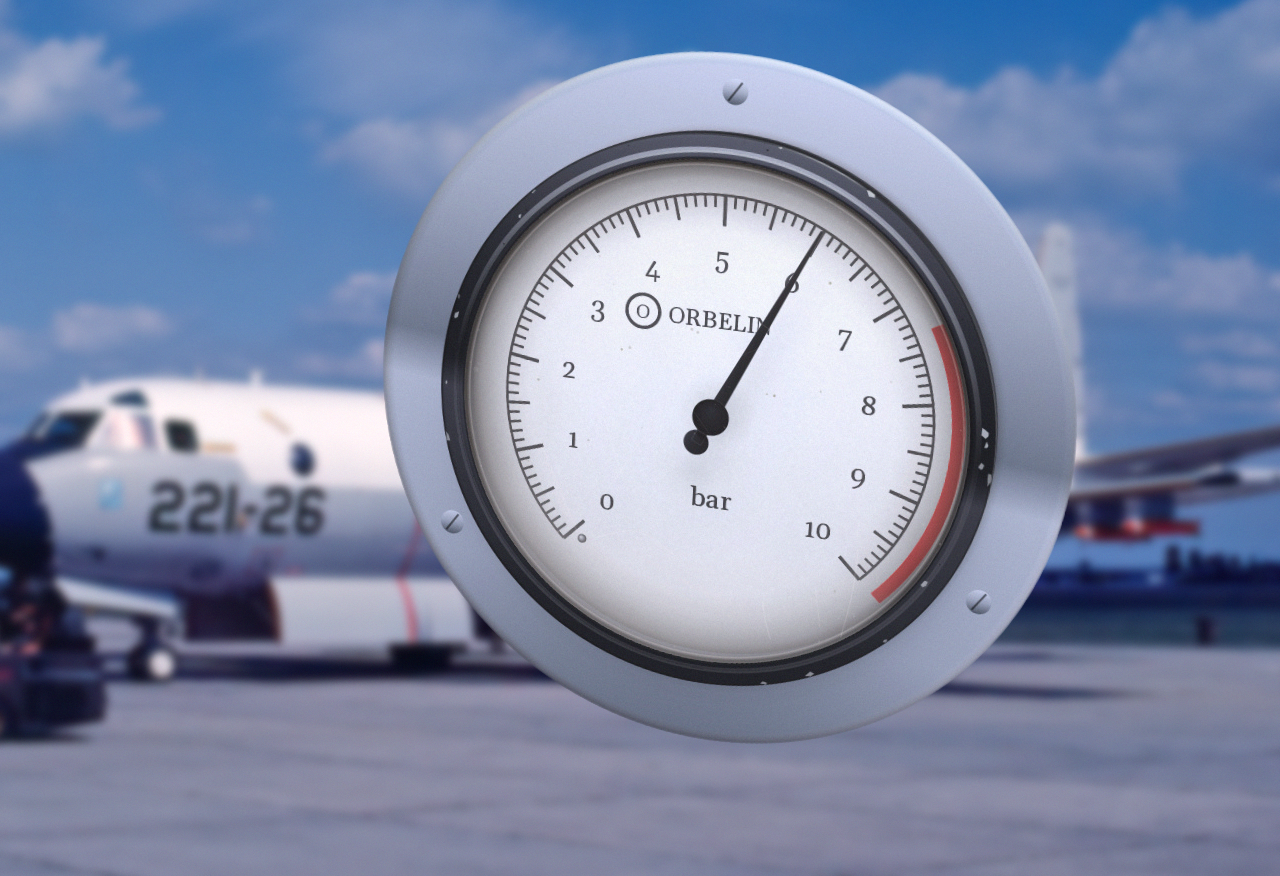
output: **6** bar
